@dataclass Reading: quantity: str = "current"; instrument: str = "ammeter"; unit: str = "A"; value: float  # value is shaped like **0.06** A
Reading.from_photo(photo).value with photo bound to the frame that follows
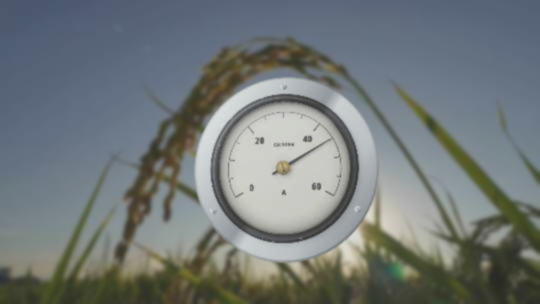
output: **45** A
